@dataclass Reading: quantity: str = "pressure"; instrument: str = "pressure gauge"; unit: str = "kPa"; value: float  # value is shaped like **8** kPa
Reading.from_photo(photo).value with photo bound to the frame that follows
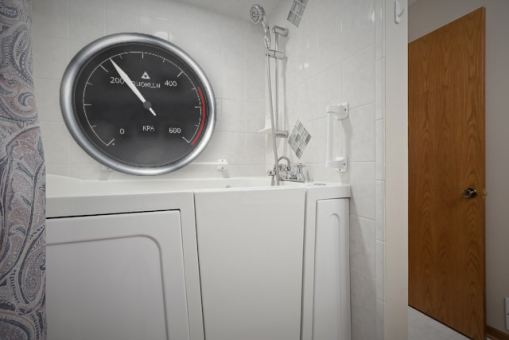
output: **225** kPa
